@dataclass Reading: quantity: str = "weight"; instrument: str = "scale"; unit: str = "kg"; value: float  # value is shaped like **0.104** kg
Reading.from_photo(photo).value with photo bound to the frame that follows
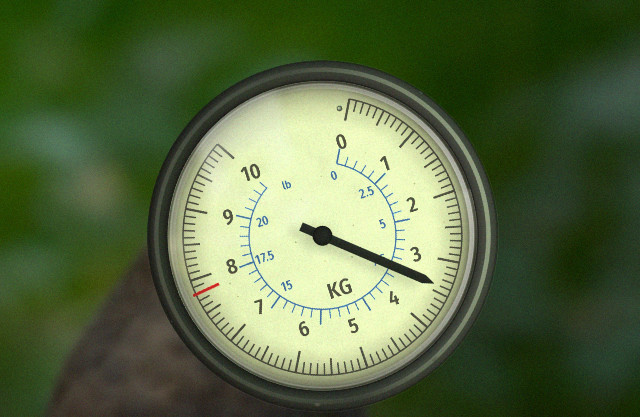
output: **3.4** kg
